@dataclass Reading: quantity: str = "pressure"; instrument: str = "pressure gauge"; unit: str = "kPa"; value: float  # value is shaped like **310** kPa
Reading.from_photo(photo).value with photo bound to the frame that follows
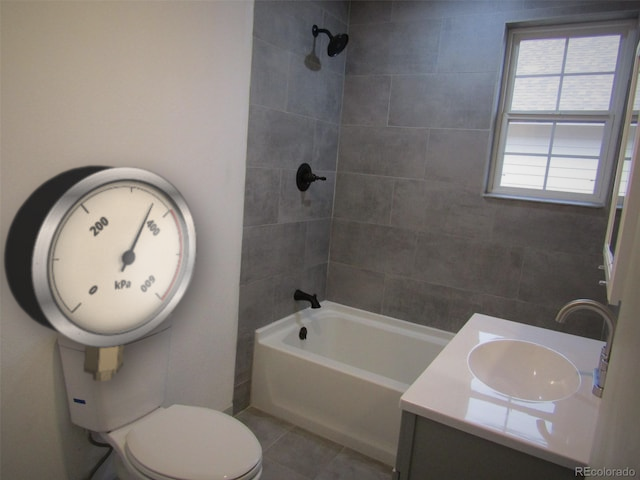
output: **350** kPa
